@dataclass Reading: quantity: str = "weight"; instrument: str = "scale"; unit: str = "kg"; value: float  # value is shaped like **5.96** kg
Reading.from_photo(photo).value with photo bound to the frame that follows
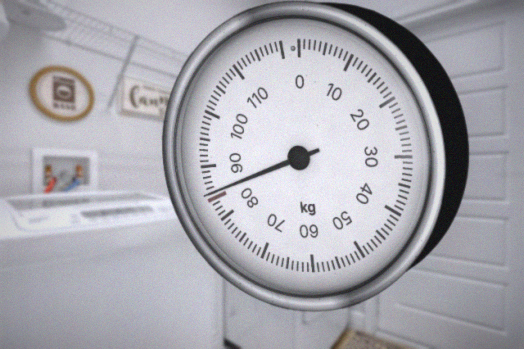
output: **85** kg
